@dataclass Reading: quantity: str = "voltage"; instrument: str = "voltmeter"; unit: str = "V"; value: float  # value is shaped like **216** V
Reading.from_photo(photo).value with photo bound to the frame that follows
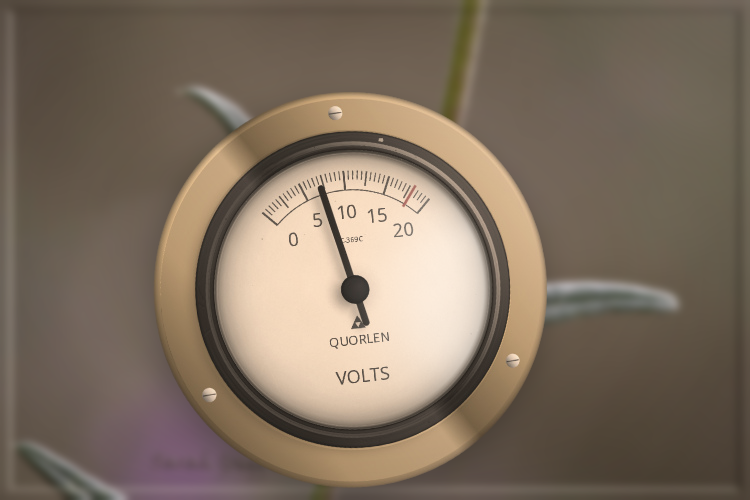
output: **7** V
